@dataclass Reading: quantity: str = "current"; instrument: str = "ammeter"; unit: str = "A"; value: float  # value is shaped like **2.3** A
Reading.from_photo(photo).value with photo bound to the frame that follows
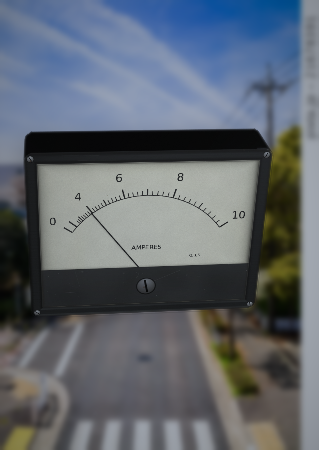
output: **4** A
